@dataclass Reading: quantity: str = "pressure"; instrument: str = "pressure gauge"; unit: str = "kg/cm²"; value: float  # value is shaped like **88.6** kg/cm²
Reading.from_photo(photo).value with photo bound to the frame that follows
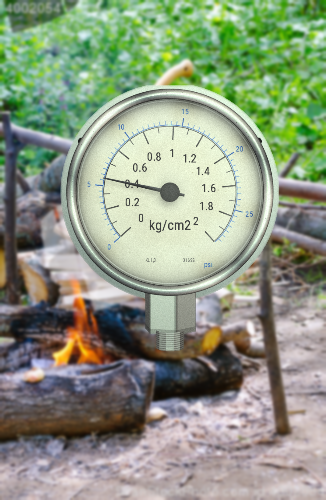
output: **0.4** kg/cm²
